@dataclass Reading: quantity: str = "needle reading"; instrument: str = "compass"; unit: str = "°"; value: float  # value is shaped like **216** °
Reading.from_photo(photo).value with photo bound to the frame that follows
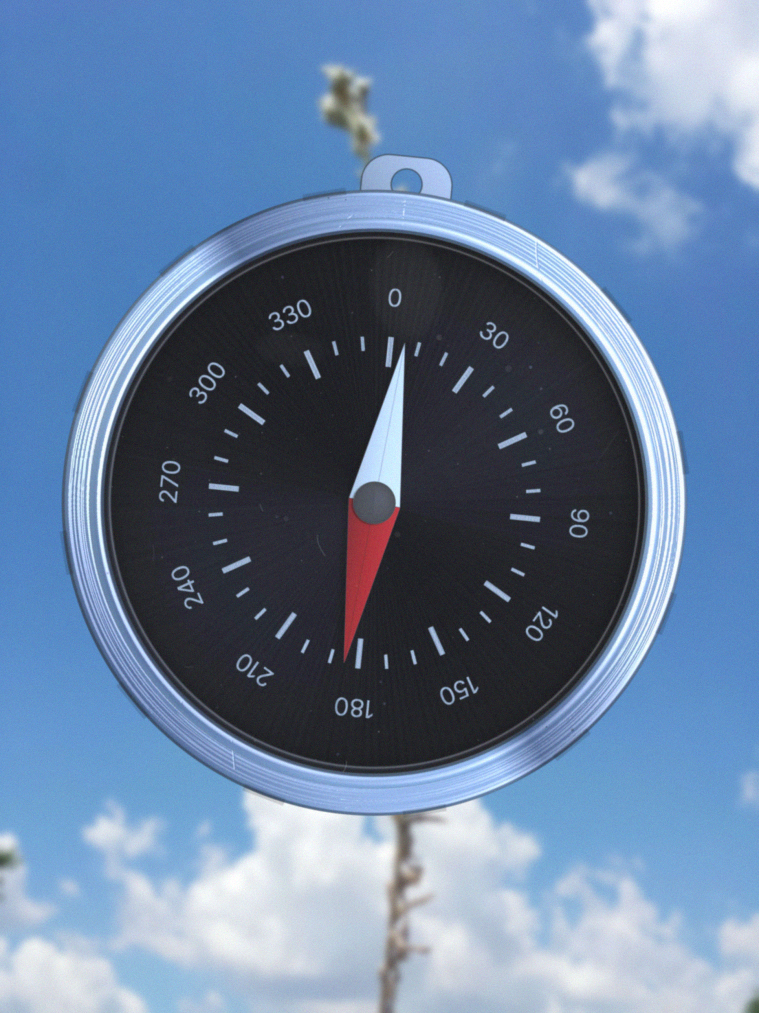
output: **185** °
